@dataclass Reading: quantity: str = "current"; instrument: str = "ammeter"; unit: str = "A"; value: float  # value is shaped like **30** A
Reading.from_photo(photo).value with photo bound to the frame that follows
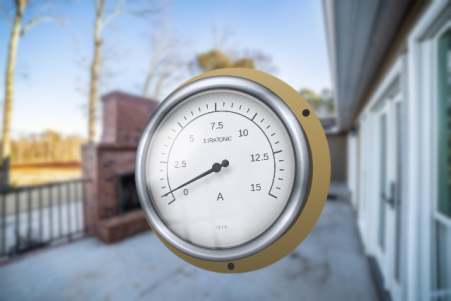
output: **0.5** A
